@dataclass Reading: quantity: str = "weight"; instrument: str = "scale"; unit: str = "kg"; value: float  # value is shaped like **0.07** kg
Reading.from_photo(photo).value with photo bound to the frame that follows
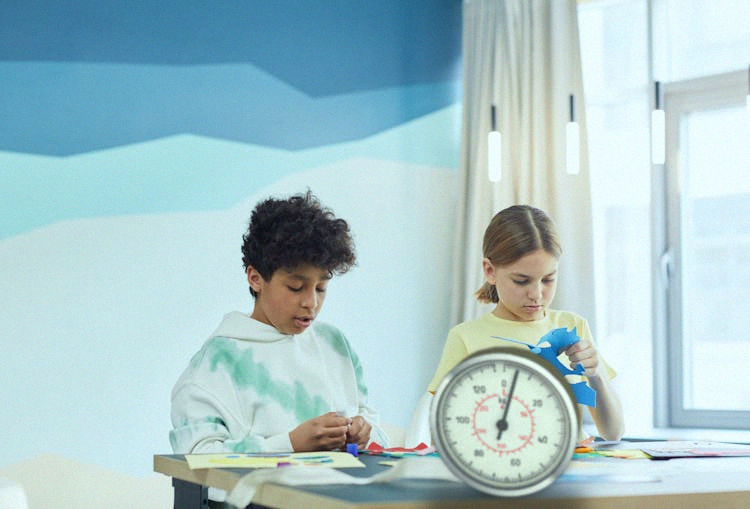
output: **5** kg
